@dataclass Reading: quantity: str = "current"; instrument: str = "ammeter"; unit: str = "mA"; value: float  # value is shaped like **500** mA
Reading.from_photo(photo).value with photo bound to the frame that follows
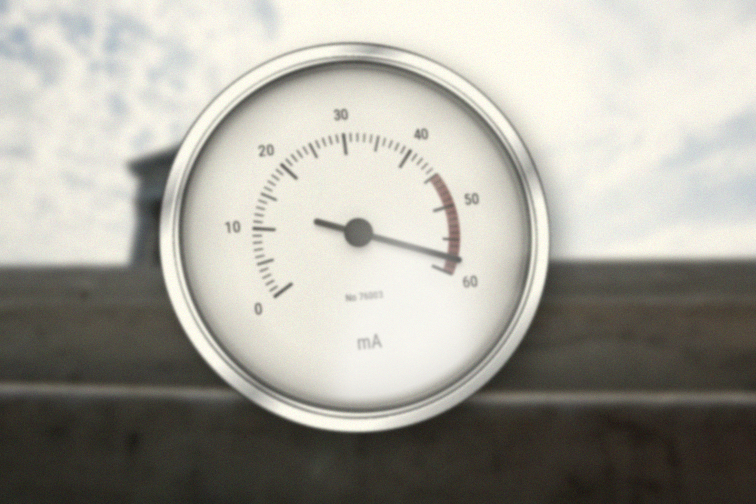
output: **58** mA
